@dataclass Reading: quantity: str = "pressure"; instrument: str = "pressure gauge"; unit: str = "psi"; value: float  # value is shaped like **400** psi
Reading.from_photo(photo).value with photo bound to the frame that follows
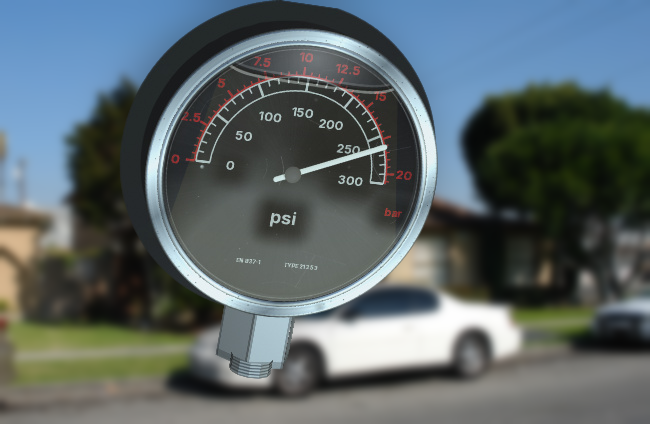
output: **260** psi
